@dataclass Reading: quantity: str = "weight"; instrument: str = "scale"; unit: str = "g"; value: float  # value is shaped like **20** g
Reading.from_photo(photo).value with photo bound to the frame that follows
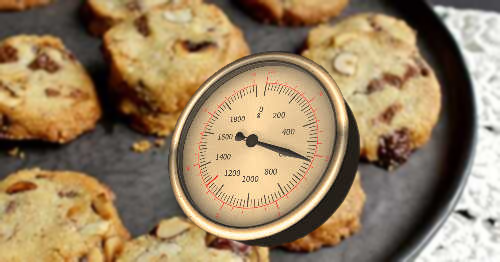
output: **600** g
